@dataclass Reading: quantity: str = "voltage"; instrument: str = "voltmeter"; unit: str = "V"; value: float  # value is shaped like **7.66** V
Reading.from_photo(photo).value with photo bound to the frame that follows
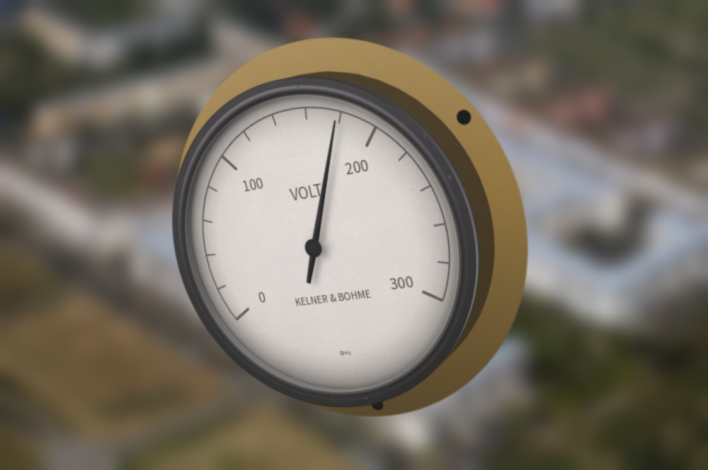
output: **180** V
